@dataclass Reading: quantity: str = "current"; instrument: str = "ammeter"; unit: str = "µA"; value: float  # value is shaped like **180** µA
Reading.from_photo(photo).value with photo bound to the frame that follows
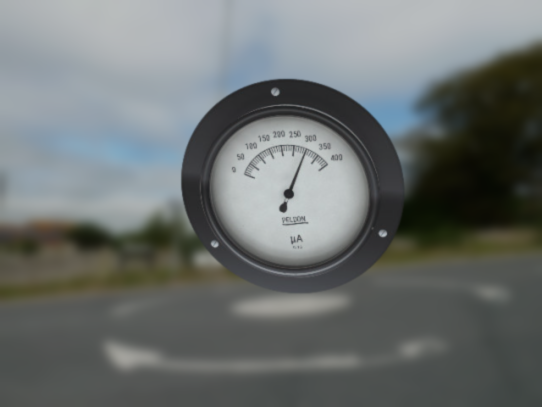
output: **300** µA
